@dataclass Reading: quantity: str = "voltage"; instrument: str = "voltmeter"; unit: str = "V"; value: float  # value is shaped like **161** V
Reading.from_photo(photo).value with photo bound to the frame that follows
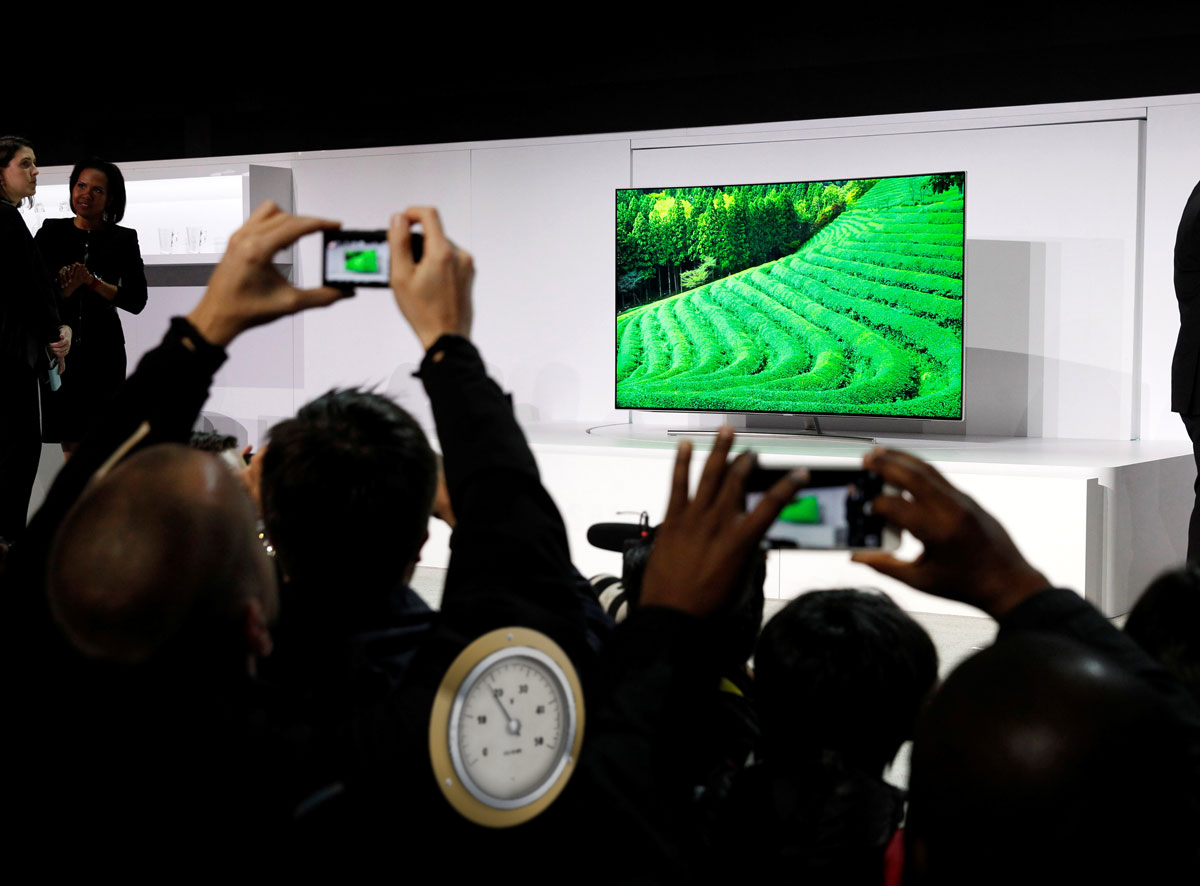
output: **18** V
